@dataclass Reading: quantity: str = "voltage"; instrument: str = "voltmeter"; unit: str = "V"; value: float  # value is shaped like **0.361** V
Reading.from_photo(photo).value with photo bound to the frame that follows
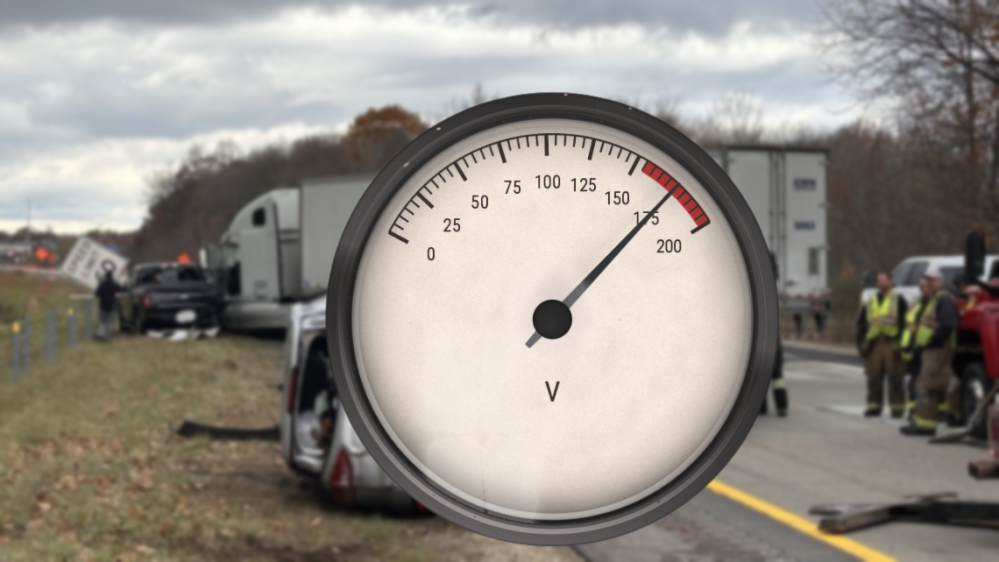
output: **175** V
